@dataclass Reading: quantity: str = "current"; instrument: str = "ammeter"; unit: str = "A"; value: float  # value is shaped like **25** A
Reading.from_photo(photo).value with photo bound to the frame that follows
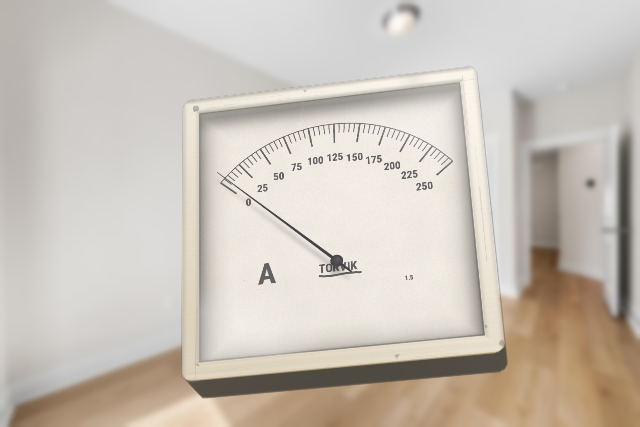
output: **5** A
